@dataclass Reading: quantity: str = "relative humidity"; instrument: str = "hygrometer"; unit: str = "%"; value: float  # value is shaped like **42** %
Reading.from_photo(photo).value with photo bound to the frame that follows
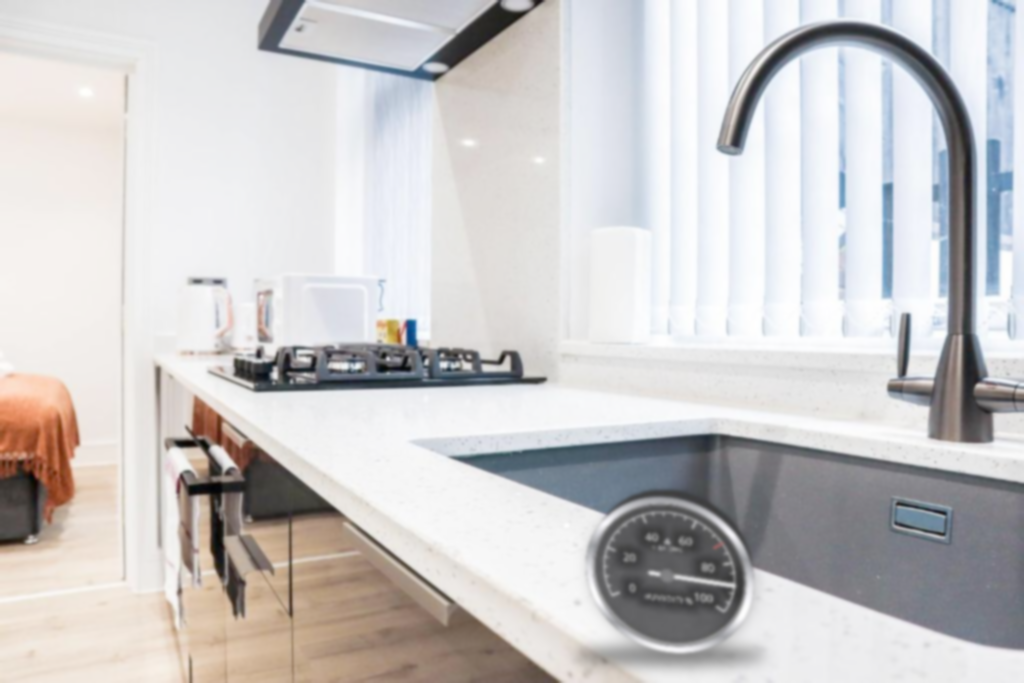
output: **88** %
